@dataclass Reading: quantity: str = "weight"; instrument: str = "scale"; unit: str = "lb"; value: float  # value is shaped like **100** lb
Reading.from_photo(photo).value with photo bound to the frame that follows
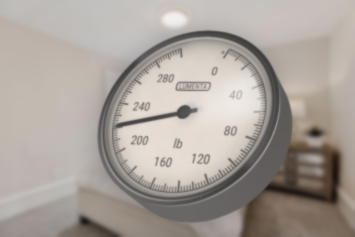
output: **220** lb
